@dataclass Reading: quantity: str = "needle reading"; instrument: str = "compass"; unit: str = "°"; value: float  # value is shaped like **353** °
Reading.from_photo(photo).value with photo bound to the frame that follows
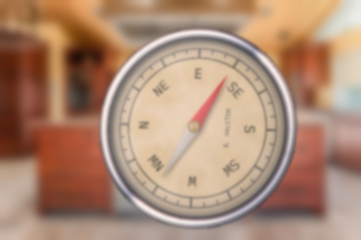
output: **120** °
